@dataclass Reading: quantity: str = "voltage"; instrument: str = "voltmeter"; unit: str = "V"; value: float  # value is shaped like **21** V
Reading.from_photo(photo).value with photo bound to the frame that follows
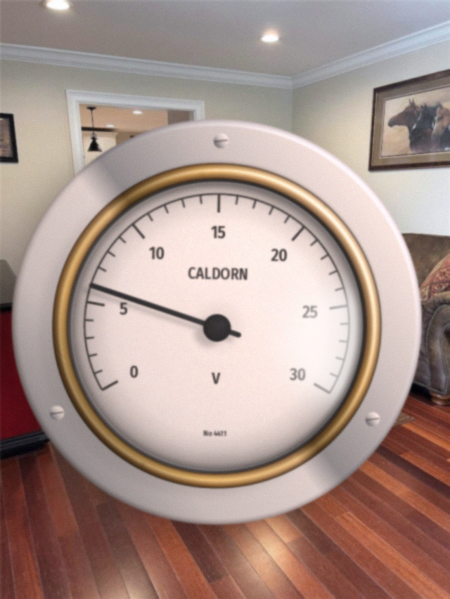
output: **6** V
